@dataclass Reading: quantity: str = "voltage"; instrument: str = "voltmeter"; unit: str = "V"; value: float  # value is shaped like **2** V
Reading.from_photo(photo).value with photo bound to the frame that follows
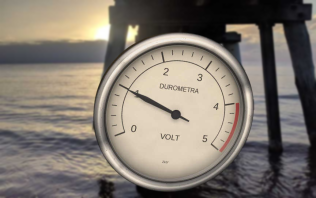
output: **1** V
